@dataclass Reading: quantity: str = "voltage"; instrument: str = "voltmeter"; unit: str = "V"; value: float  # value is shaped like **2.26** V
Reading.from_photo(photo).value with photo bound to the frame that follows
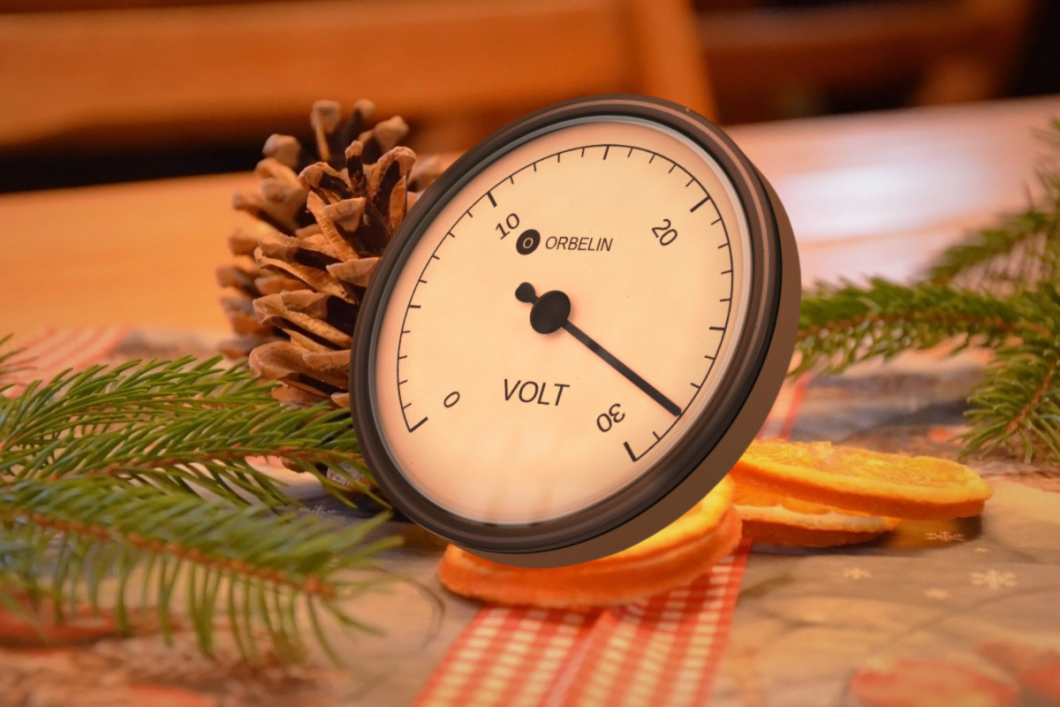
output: **28** V
